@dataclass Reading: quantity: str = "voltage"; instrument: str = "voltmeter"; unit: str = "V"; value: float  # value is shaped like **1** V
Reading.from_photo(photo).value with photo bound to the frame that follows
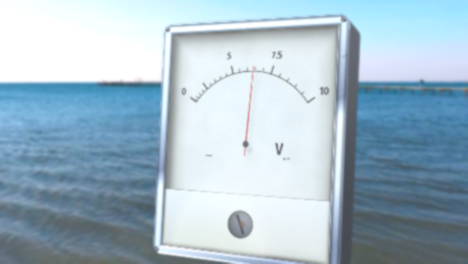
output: **6.5** V
